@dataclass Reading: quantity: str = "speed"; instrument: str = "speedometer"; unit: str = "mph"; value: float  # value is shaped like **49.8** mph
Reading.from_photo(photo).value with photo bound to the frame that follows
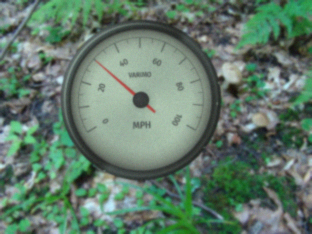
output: **30** mph
